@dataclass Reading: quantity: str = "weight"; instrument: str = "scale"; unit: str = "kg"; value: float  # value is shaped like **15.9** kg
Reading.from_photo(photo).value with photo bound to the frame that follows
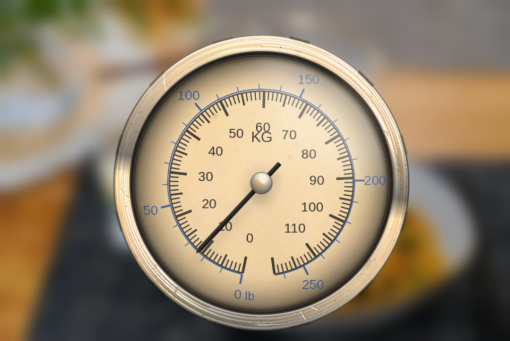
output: **11** kg
